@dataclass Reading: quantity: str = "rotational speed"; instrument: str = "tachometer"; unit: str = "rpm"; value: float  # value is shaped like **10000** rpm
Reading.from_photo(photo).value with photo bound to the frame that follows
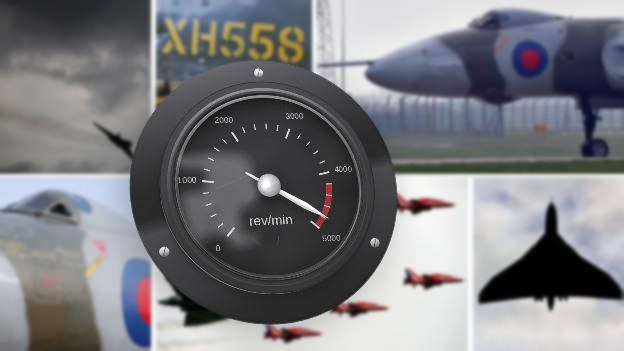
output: **4800** rpm
